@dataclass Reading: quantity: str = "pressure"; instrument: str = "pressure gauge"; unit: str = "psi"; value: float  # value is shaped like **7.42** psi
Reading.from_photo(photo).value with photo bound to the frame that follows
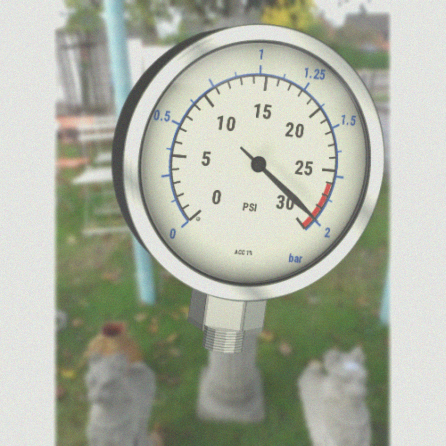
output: **29** psi
